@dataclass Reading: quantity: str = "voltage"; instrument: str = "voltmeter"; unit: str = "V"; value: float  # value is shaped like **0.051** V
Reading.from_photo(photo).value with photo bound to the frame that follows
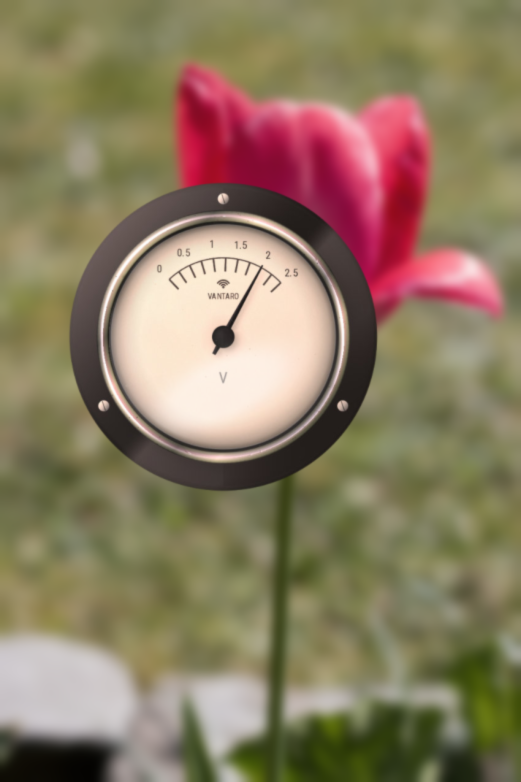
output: **2** V
